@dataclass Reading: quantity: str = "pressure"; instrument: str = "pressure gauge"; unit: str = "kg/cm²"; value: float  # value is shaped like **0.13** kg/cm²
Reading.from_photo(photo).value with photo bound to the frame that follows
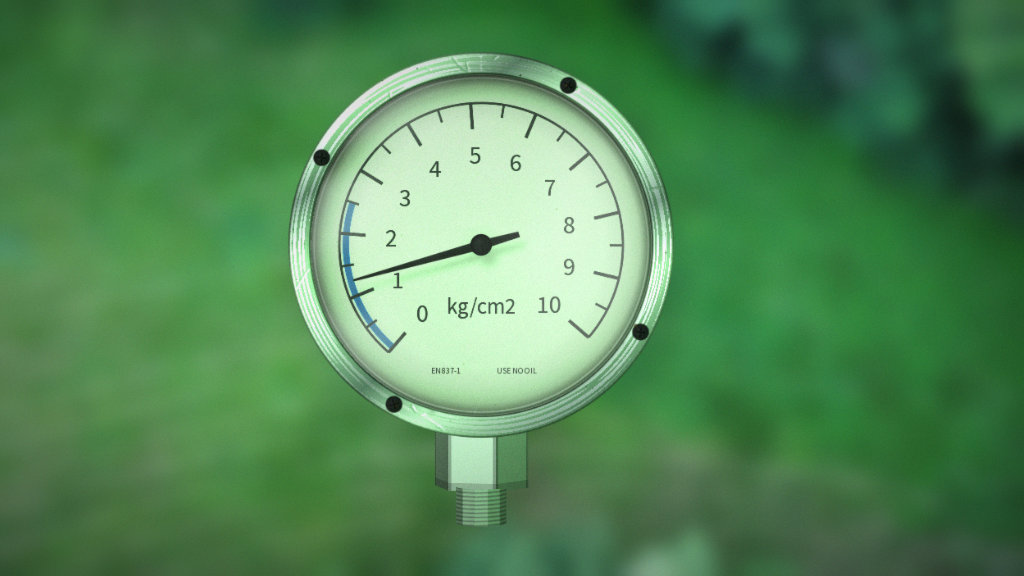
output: **1.25** kg/cm²
